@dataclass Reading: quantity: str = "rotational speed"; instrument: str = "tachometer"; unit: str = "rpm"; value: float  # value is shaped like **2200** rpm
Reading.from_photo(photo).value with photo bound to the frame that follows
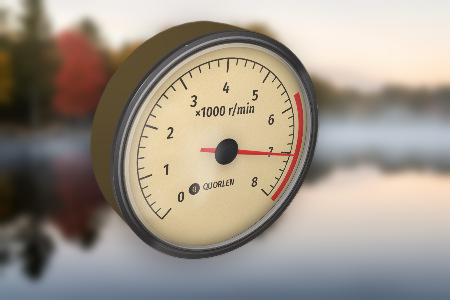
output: **7000** rpm
